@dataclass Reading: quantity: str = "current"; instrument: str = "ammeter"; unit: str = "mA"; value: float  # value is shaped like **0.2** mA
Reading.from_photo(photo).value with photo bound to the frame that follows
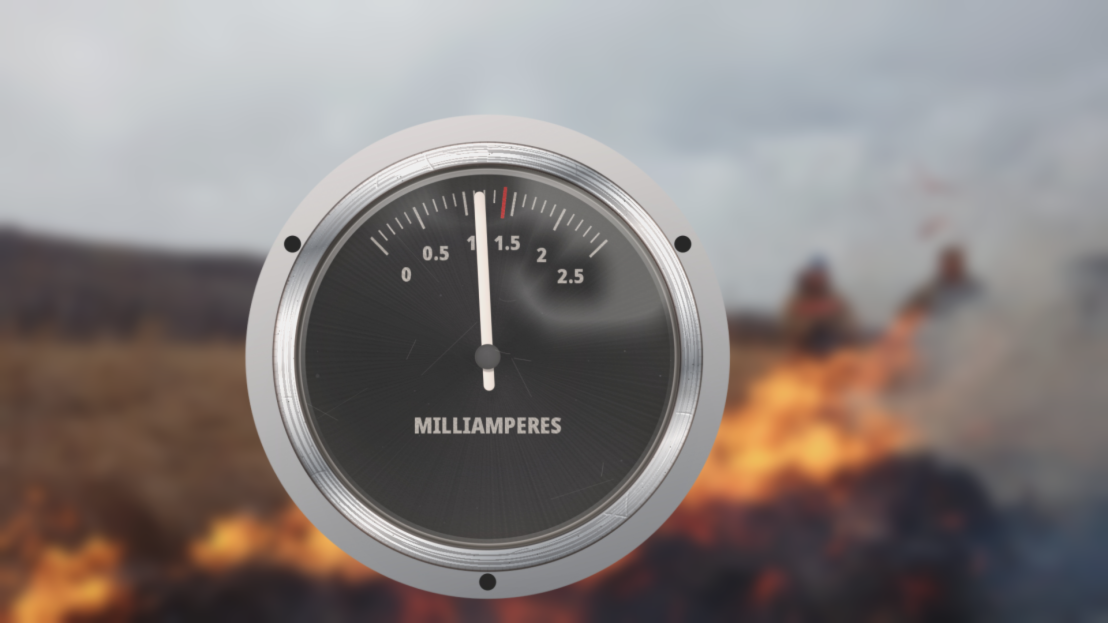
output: **1.15** mA
